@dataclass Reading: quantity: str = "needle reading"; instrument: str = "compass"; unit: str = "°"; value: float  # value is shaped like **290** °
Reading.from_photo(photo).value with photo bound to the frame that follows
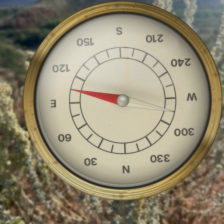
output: **105** °
